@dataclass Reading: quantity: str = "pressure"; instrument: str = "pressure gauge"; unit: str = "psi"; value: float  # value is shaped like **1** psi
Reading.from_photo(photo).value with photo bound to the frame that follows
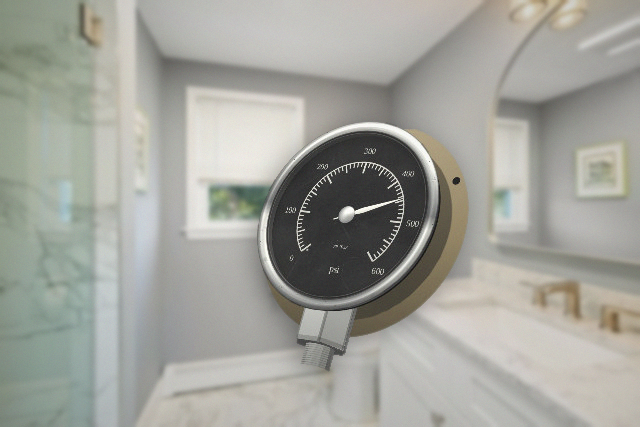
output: **450** psi
